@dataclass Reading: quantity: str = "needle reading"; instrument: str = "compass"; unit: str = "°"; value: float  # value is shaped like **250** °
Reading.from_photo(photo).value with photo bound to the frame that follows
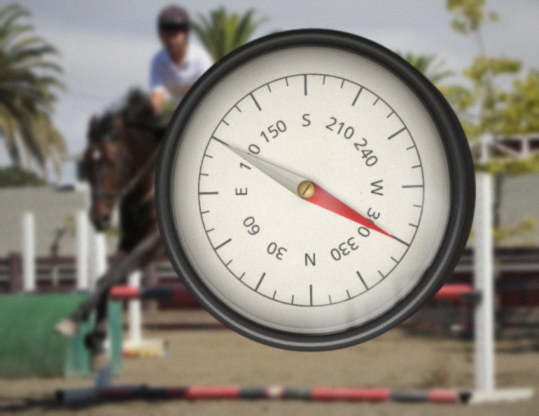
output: **300** °
